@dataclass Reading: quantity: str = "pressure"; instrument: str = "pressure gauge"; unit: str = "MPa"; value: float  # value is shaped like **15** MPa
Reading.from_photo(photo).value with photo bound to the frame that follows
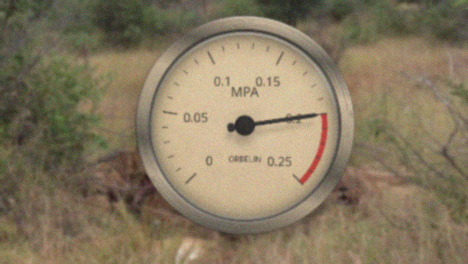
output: **0.2** MPa
